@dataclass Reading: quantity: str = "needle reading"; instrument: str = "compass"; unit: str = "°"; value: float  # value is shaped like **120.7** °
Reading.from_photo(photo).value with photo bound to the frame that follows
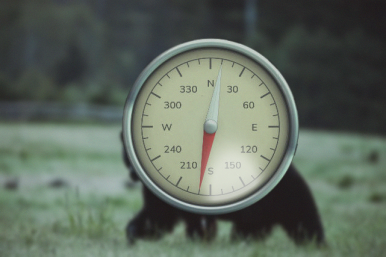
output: **190** °
